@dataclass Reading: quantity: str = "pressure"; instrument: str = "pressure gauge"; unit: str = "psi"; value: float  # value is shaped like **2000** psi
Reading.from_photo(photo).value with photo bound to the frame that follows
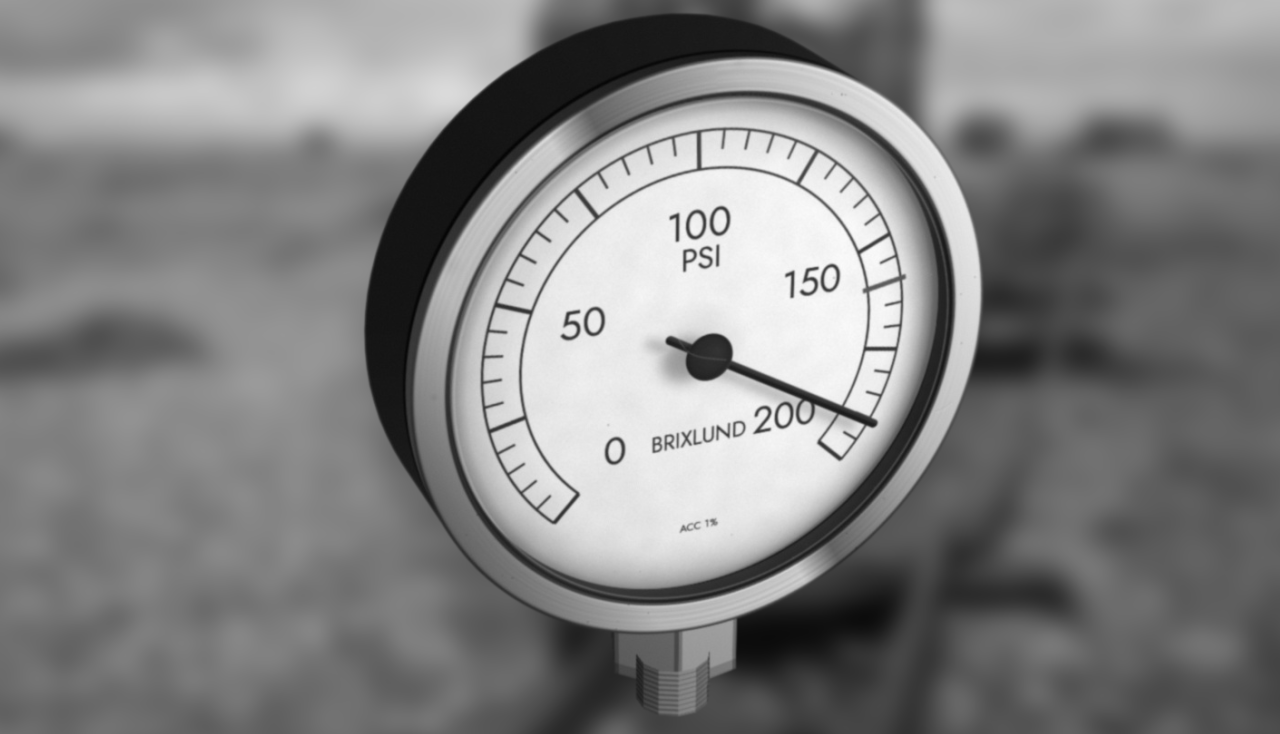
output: **190** psi
